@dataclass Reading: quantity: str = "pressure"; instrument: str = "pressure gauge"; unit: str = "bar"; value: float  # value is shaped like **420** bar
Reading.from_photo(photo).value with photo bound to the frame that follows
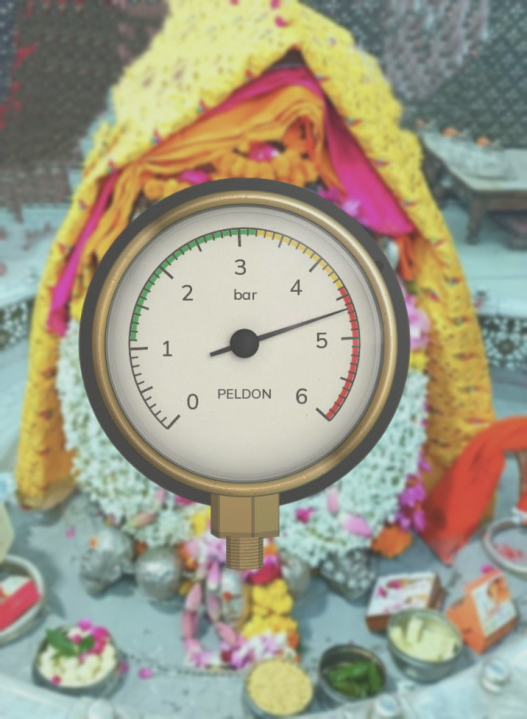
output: **4.65** bar
